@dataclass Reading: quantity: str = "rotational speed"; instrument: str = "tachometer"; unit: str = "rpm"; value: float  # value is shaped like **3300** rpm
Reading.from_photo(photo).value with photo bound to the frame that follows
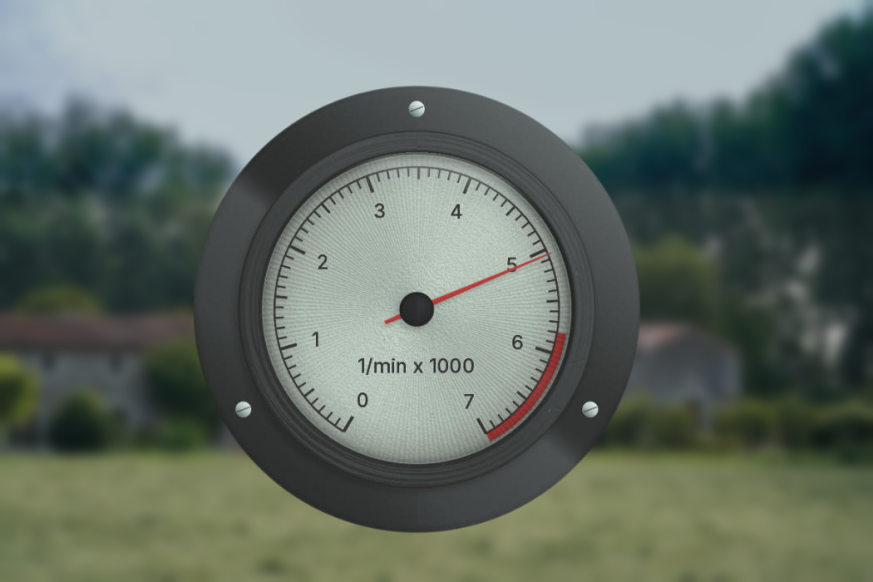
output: **5050** rpm
